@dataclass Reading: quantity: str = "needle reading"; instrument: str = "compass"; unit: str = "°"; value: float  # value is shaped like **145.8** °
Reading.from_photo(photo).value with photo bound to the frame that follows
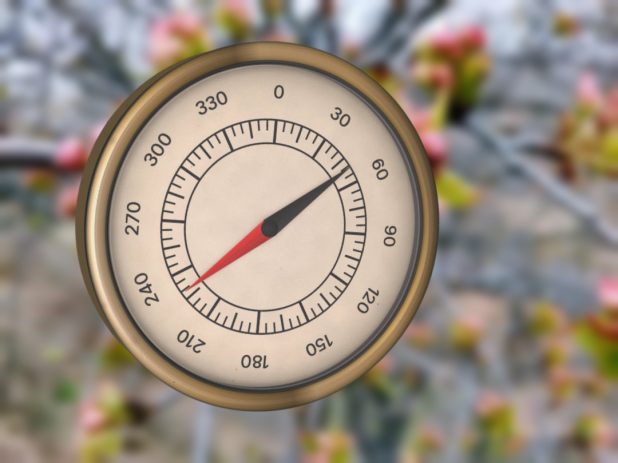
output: **230** °
